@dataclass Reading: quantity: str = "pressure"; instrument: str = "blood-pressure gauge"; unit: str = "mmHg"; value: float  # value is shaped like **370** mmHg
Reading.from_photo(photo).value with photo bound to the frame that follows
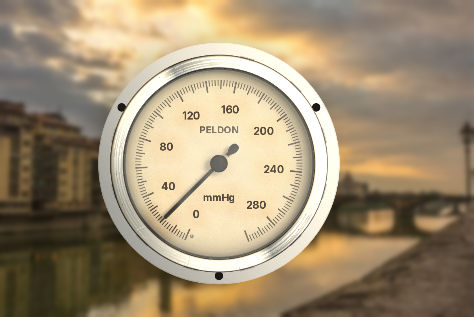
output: **20** mmHg
